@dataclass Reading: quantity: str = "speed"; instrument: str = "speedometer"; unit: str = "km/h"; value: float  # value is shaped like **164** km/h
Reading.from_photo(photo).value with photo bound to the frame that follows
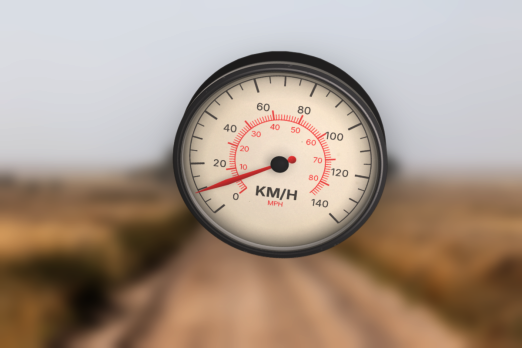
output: **10** km/h
